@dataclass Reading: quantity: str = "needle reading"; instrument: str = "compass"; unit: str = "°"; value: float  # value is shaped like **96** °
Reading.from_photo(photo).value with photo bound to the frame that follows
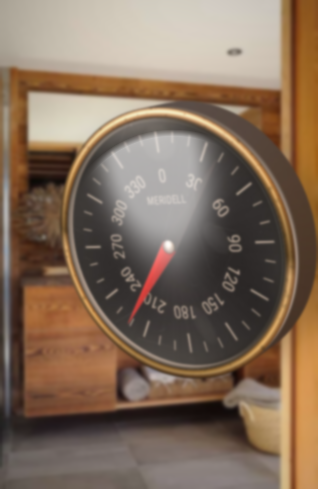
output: **220** °
